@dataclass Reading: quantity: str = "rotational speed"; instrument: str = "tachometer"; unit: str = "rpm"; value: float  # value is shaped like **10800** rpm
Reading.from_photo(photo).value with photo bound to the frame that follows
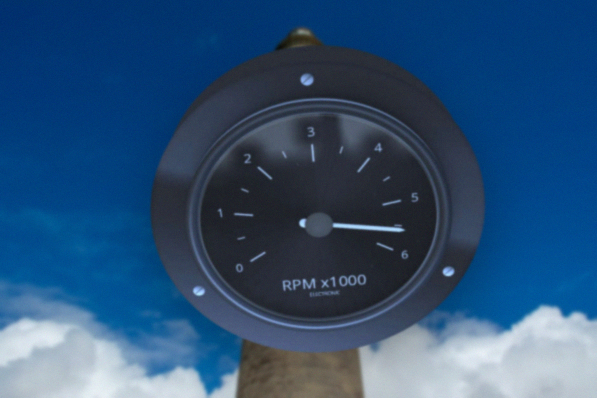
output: **5500** rpm
